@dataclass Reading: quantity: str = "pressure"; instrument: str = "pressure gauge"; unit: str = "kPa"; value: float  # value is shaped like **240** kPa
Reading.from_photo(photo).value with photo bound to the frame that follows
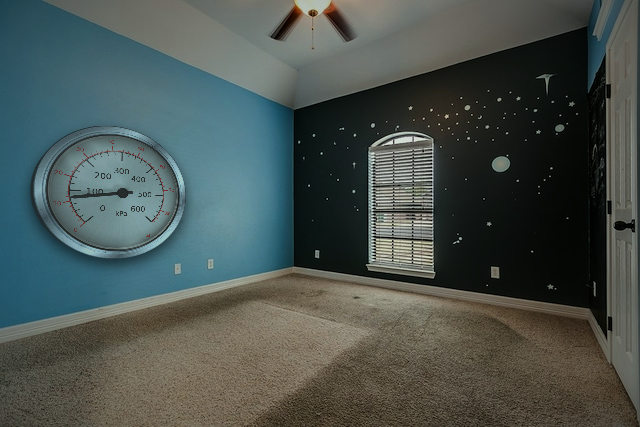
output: **80** kPa
